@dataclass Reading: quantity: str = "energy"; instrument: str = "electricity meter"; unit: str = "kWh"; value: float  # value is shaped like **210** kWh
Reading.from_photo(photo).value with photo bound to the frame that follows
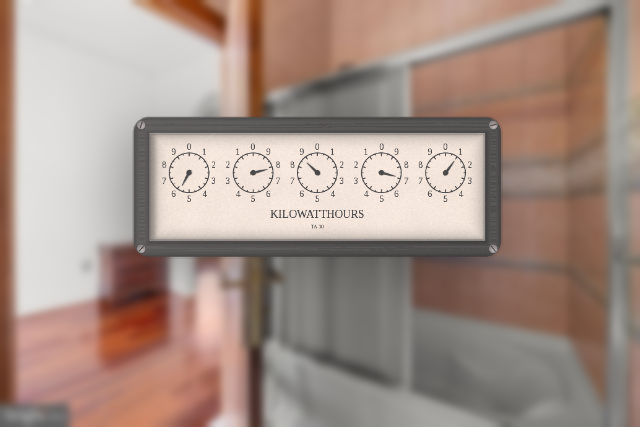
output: **57871** kWh
